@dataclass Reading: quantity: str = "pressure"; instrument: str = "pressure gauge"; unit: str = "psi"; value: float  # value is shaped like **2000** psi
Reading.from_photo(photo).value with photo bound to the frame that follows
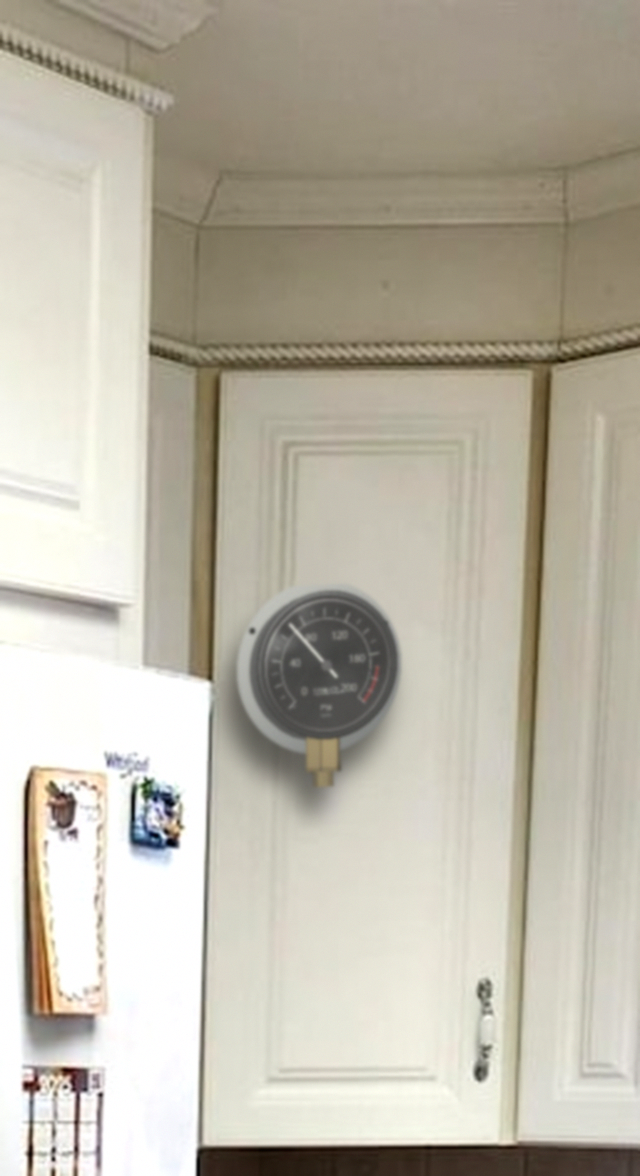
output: **70** psi
